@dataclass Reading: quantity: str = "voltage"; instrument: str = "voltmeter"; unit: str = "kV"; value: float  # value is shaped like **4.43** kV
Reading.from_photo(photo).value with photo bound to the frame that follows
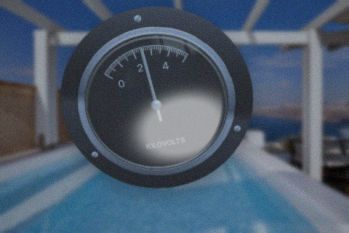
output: **2.5** kV
